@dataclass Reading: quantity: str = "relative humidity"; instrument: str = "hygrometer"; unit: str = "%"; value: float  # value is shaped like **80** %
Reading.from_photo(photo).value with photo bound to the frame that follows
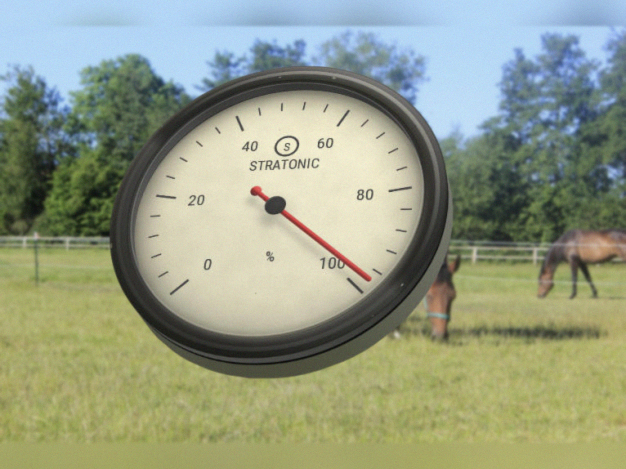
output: **98** %
